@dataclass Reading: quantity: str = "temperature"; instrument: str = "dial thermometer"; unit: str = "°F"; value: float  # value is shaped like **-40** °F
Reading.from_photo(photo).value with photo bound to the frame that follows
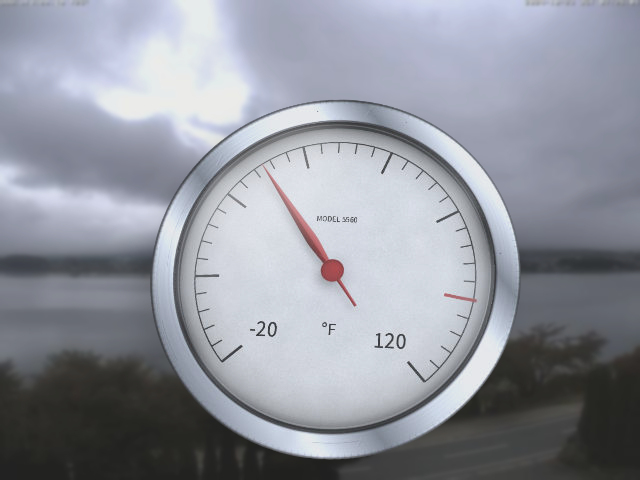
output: **30** °F
